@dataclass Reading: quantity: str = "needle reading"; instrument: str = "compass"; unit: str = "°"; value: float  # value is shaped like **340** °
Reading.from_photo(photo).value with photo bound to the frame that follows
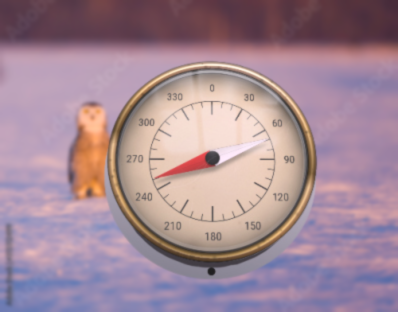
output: **250** °
